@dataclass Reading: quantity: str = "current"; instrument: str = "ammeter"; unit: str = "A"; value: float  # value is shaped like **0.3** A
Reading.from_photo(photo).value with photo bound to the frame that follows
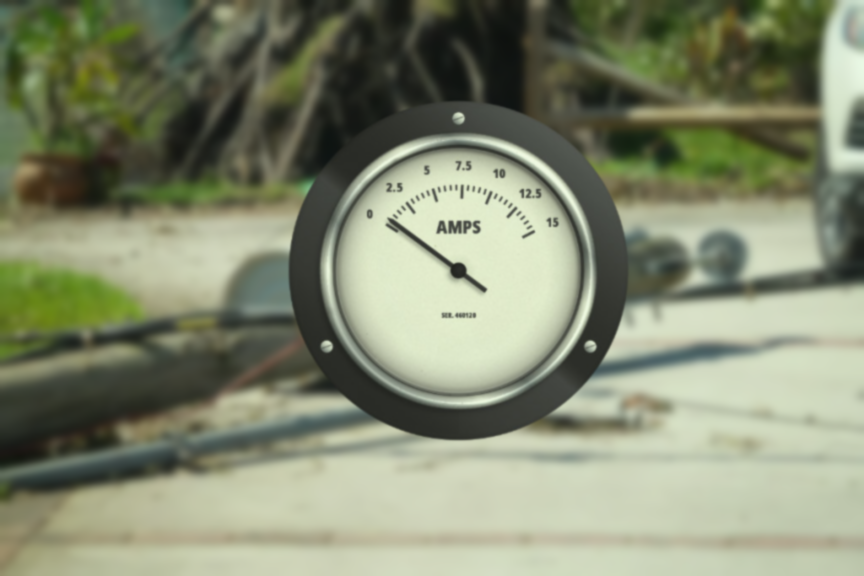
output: **0.5** A
